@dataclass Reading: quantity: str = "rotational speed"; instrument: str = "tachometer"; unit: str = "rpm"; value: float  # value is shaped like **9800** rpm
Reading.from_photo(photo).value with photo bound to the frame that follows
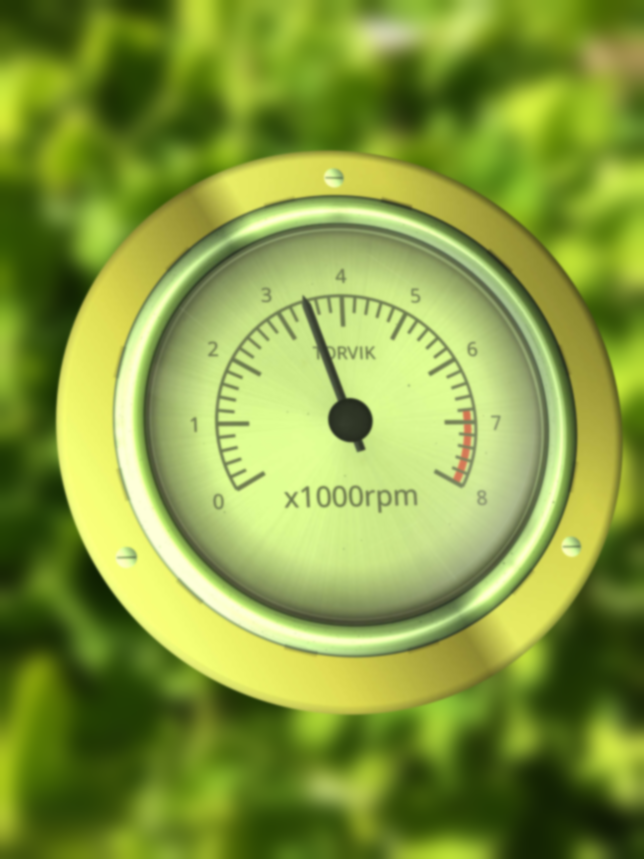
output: **3400** rpm
